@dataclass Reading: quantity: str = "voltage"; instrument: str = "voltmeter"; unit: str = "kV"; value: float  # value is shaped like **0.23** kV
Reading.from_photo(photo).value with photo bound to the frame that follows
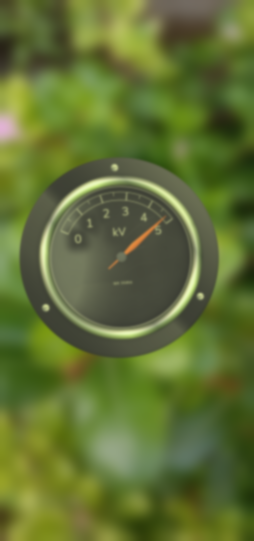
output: **4.75** kV
